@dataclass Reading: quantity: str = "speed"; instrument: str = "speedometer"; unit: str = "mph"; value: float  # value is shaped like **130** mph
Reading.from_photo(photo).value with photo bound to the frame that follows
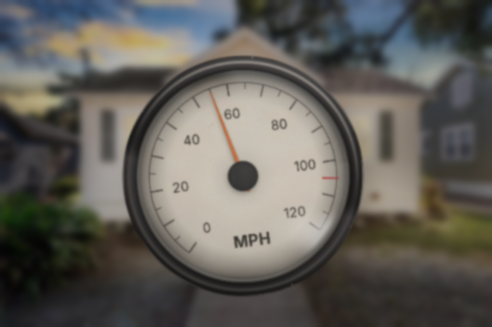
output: **55** mph
